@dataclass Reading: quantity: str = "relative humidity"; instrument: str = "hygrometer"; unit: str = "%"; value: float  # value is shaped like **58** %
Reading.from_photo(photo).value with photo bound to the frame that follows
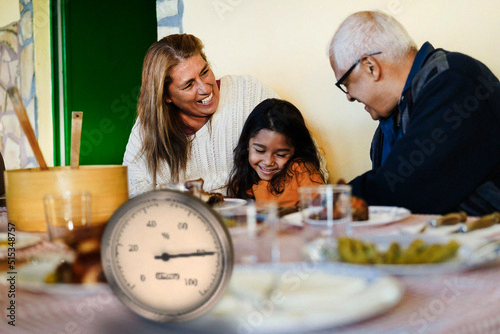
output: **80** %
